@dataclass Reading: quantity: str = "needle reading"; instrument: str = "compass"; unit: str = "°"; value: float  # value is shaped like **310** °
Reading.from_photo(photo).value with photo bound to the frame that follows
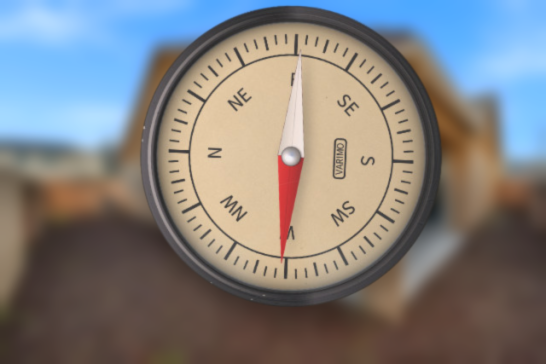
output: **272.5** °
